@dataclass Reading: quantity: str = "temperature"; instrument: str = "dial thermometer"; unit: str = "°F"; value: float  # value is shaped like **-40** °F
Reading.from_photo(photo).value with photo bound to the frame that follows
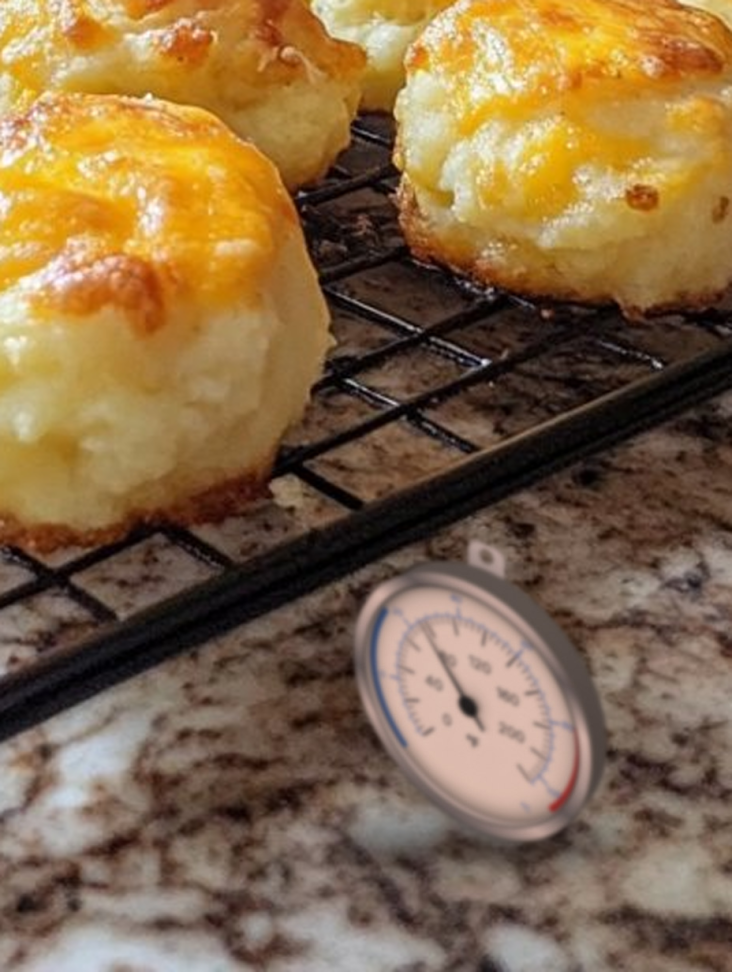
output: **80** °F
